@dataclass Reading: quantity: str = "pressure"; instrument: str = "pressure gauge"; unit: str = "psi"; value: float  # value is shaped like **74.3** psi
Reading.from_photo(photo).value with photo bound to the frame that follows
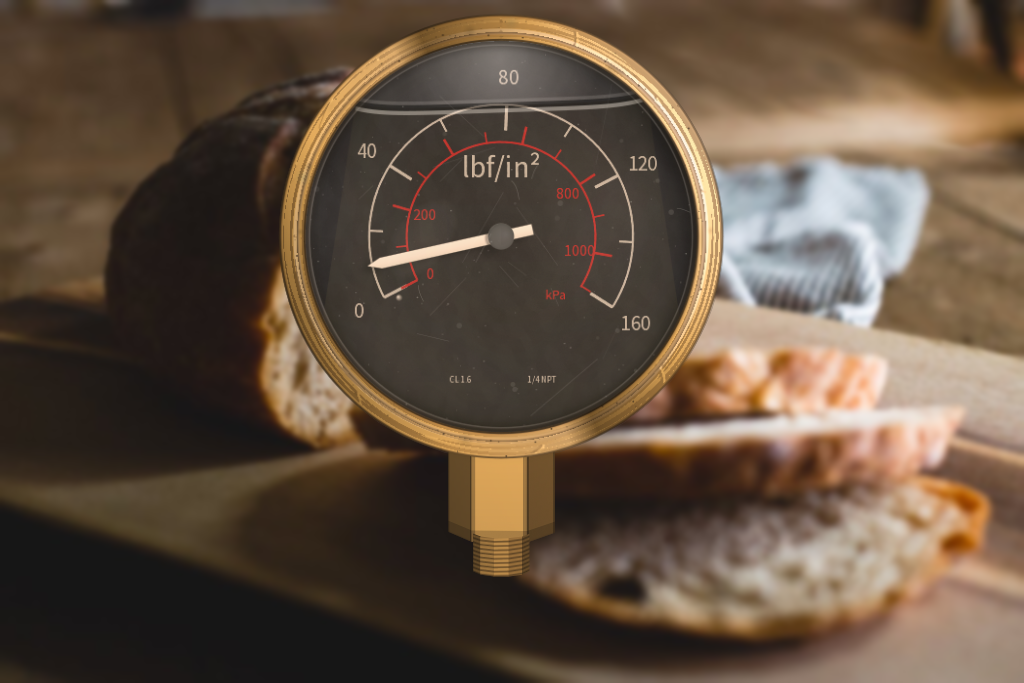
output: **10** psi
